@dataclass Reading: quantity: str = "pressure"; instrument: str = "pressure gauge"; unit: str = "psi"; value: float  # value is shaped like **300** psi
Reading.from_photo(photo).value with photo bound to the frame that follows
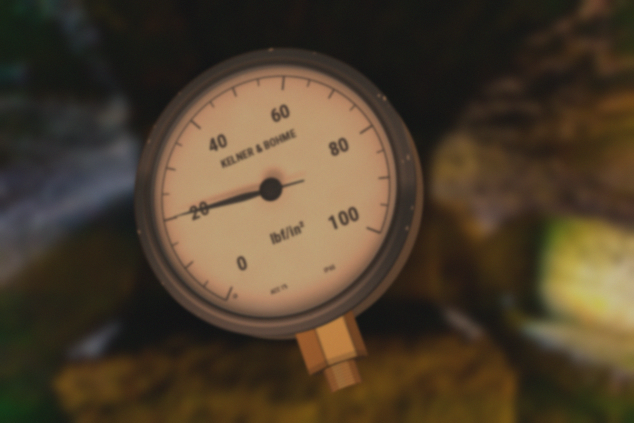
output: **20** psi
